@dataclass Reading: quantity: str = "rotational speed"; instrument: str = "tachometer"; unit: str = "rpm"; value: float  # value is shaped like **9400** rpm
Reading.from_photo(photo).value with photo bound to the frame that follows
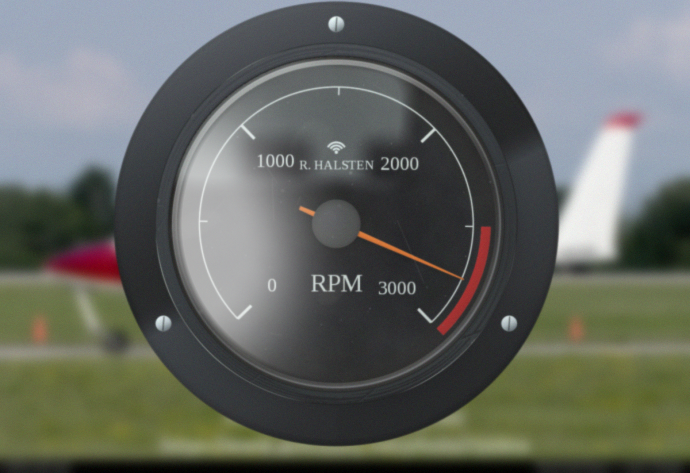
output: **2750** rpm
